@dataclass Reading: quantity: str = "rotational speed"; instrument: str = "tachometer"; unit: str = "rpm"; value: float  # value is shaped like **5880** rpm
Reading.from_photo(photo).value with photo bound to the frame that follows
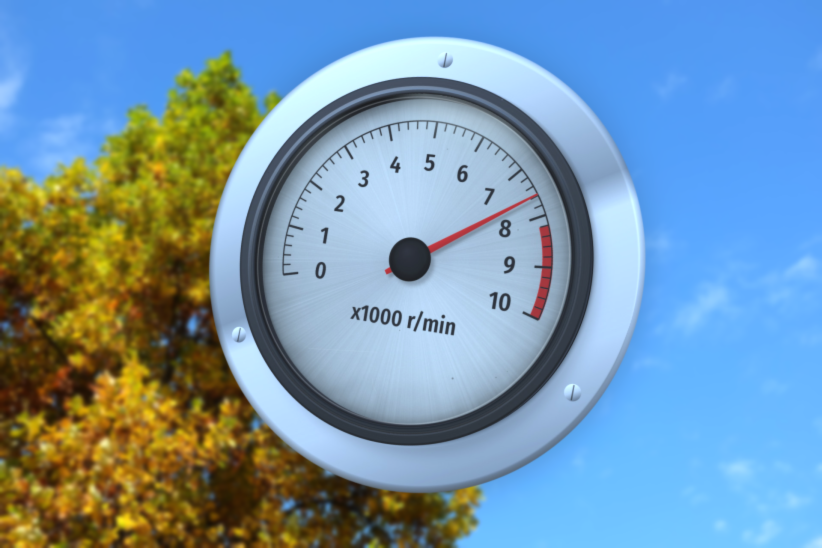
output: **7600** rpm
